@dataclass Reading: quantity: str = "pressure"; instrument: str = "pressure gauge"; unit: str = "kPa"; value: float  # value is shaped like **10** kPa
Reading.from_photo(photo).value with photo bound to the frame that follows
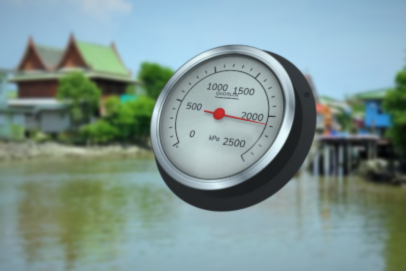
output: **2100** kPa
